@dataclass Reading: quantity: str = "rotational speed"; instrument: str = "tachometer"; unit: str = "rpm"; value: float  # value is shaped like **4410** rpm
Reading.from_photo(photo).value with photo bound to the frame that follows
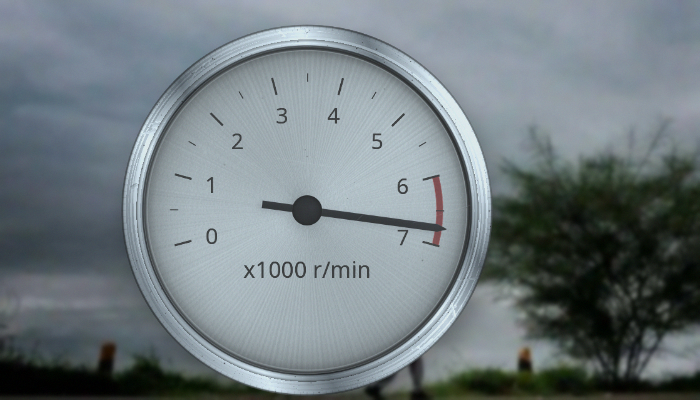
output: **6750** rpm
